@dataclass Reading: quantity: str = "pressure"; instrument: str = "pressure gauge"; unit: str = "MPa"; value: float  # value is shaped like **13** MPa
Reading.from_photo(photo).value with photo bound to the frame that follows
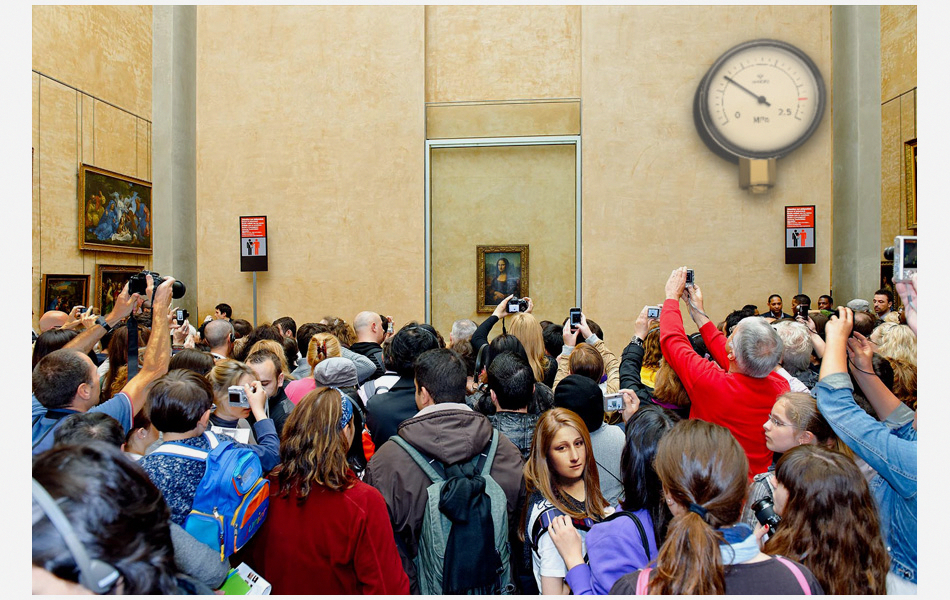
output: **0.7** MPa
